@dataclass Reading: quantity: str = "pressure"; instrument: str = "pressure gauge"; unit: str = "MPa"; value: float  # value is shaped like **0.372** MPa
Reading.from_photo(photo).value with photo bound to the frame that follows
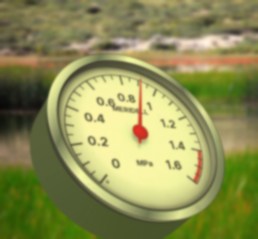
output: **0.9** MPa
